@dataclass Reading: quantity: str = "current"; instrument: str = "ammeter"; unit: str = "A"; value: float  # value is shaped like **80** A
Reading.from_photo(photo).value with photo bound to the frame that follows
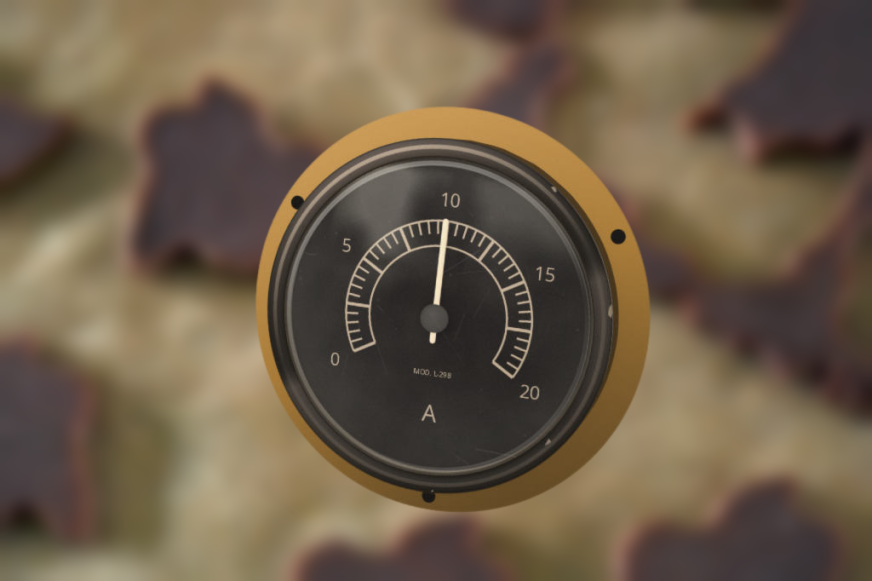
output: **10** A
